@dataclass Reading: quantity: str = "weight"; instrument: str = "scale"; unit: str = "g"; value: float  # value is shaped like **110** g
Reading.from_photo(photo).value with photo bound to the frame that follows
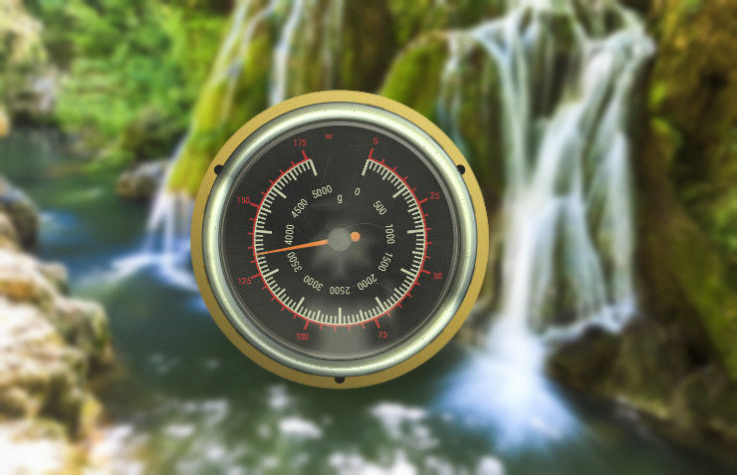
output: **3750** g
